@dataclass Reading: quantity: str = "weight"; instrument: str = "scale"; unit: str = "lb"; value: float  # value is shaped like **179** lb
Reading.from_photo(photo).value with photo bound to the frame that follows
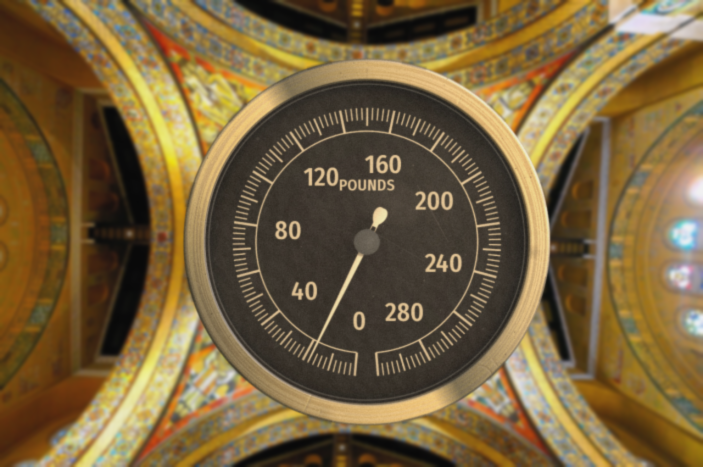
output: **18** lb
